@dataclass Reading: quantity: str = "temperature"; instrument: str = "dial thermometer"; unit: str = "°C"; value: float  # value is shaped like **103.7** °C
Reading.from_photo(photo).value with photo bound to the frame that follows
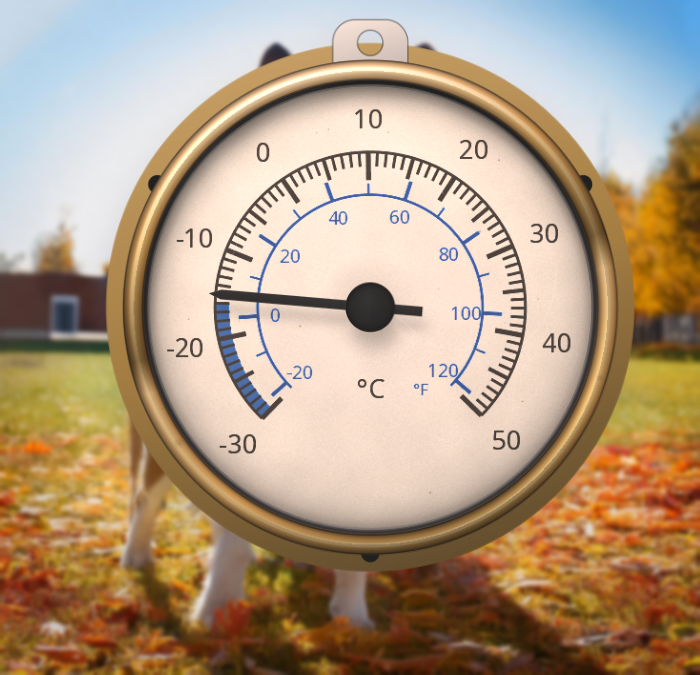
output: **-15** °C
